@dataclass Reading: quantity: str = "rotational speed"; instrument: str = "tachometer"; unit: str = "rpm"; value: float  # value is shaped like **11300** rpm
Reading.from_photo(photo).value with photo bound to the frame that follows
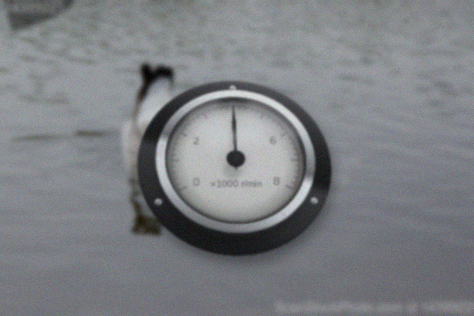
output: **4000** rpm
